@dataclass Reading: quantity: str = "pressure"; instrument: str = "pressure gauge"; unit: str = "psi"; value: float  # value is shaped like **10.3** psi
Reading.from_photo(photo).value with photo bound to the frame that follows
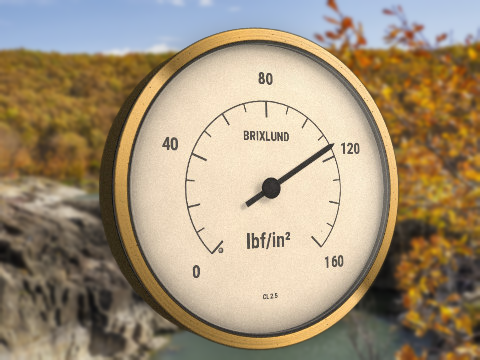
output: **115** psi
